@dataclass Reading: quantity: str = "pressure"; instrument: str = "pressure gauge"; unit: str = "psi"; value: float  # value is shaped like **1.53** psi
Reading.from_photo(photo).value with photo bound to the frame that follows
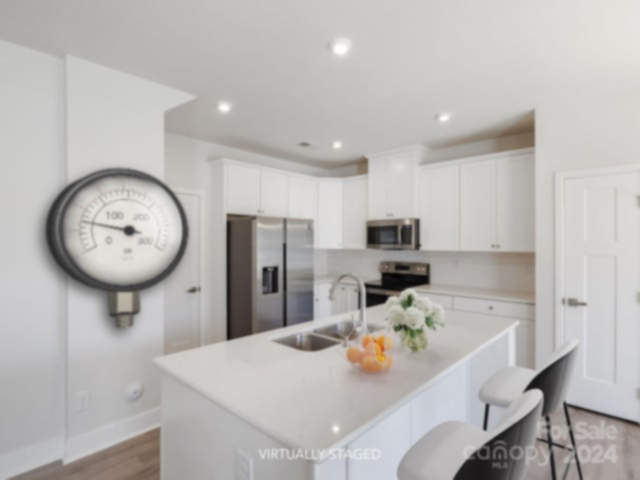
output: **50** psi
